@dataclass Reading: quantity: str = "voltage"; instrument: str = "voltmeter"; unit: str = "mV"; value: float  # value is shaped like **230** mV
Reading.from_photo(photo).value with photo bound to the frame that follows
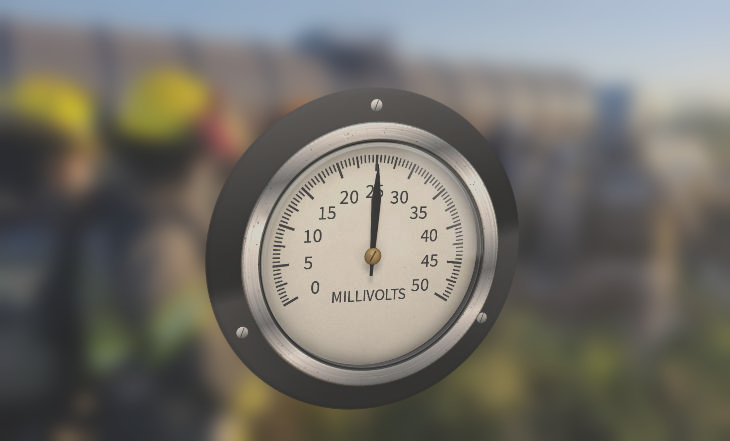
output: **25** mV
